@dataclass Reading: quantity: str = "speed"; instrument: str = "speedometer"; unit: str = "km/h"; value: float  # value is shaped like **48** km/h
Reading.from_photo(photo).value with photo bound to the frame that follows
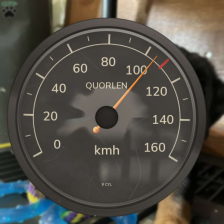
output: **105** km/h
